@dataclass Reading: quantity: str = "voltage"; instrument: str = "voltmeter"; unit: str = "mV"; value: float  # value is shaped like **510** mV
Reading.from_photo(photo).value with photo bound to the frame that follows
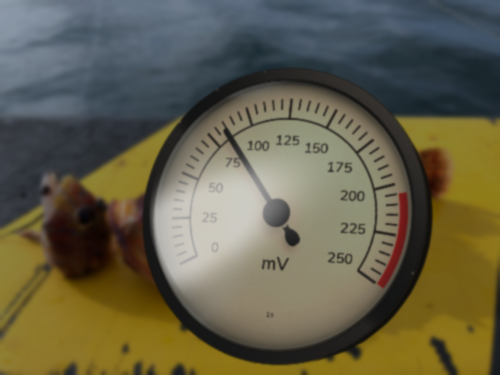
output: **85** mV
